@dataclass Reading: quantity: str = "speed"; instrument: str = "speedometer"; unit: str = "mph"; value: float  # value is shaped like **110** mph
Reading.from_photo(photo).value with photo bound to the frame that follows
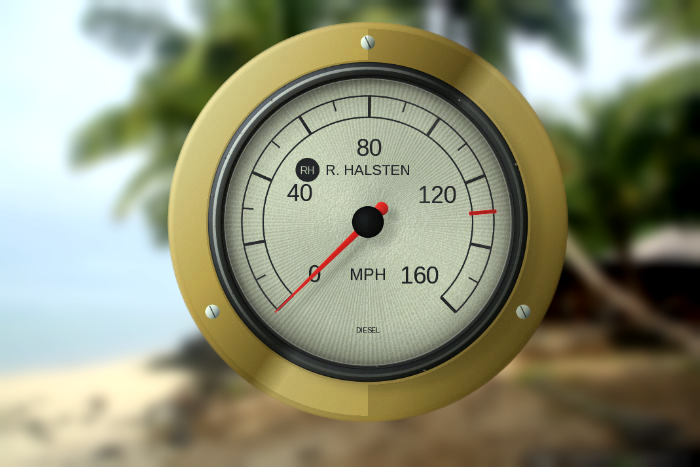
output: **0** mph
